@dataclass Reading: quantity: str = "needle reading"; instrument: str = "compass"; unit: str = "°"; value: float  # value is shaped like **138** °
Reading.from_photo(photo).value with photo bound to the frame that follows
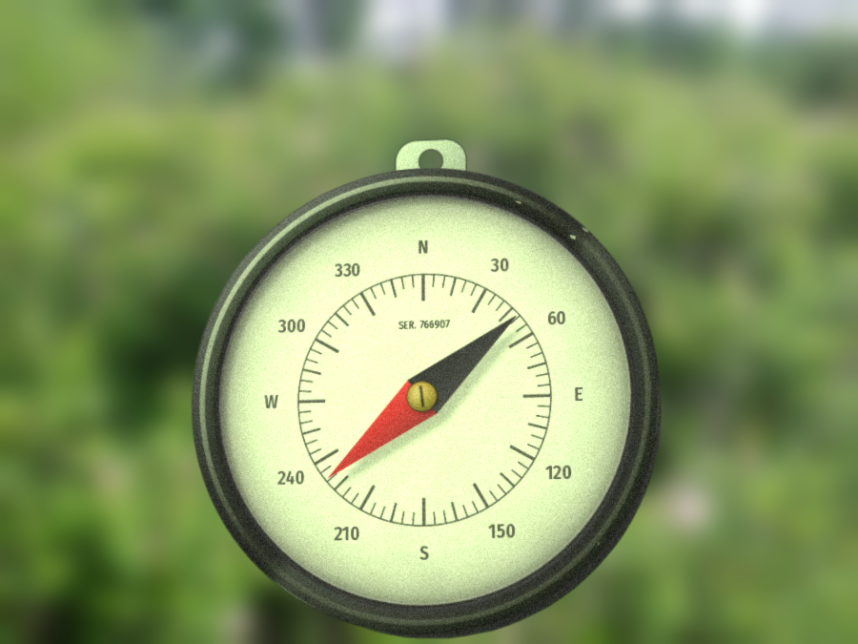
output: **230** °
